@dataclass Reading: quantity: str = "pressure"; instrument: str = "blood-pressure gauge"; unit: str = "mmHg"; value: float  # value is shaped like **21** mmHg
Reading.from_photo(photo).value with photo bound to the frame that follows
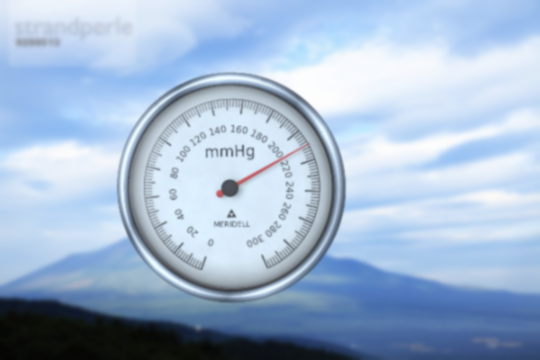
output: **210** mmHg
